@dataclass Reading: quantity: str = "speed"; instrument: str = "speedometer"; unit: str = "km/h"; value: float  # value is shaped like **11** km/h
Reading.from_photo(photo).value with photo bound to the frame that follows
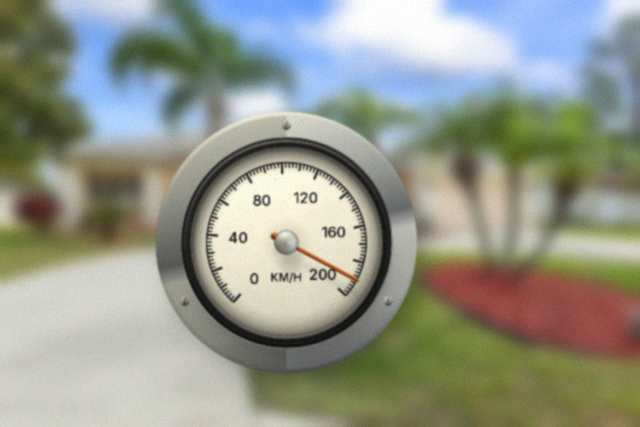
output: **190** km/h
